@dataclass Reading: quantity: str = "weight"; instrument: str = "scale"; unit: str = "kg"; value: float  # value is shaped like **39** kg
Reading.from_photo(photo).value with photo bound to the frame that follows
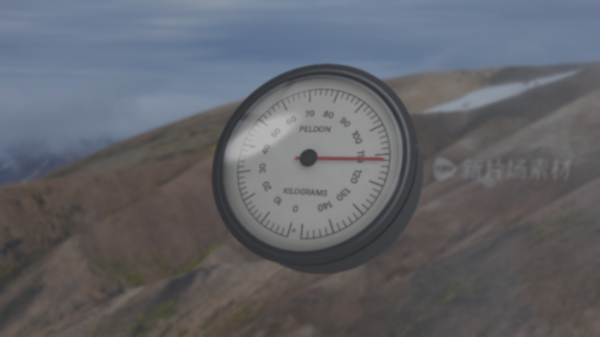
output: **112** kg
